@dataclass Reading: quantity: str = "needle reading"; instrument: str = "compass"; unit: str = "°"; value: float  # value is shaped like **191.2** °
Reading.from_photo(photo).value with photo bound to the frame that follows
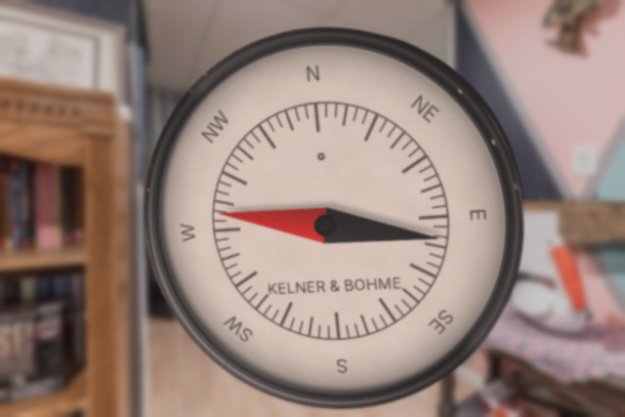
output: **280** °
